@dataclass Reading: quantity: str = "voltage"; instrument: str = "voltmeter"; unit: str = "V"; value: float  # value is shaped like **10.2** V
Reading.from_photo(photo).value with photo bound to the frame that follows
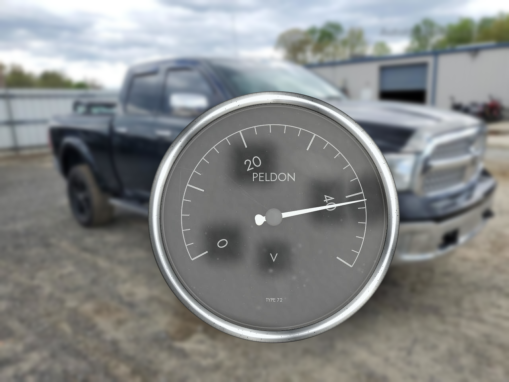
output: **41** V
